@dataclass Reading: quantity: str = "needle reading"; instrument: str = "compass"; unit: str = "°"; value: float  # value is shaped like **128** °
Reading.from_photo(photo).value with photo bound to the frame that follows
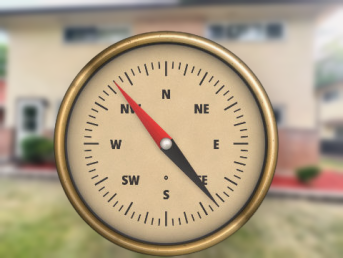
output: **320** °
